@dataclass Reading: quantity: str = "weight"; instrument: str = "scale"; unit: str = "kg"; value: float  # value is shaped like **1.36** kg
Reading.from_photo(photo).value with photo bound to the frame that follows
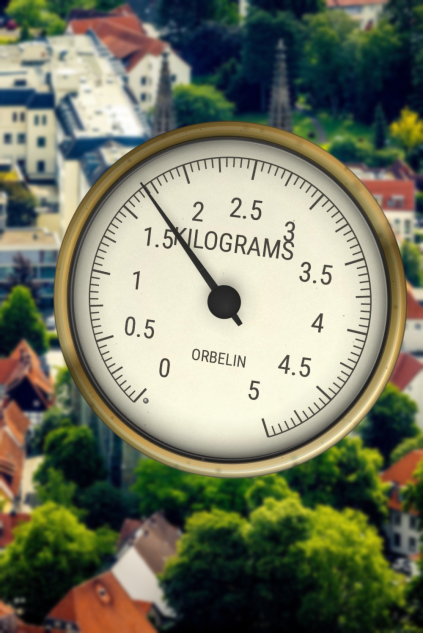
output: **1.7** kg
